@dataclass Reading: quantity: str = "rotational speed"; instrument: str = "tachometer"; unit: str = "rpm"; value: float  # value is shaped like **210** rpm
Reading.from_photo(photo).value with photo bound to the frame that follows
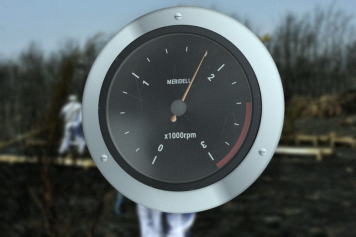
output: **1800** rpm
